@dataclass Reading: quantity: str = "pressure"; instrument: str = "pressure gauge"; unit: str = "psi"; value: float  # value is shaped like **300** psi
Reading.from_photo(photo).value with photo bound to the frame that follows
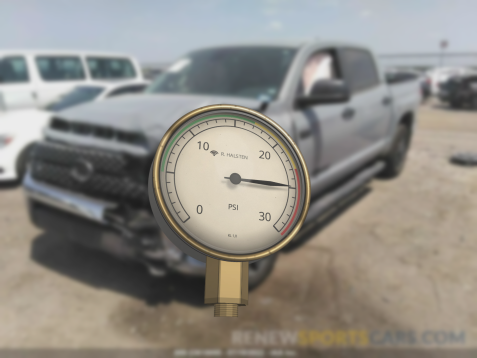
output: **25** psi
